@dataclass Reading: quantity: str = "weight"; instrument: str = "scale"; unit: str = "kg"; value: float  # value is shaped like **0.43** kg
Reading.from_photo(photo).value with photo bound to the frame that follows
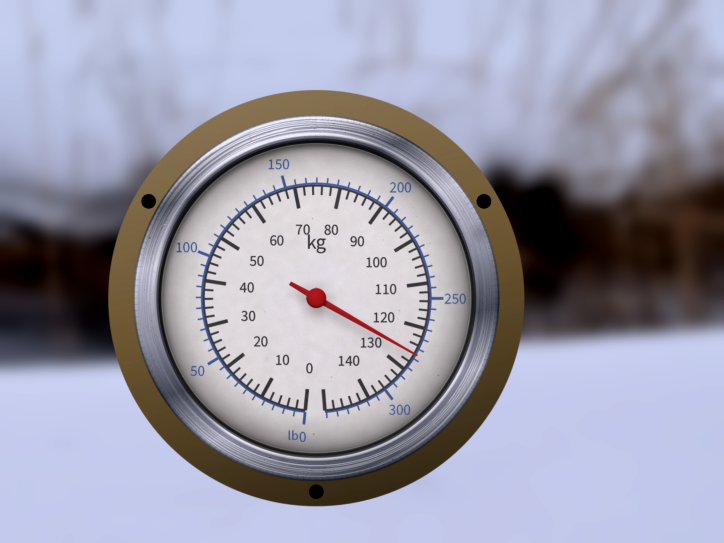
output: **126** kg
